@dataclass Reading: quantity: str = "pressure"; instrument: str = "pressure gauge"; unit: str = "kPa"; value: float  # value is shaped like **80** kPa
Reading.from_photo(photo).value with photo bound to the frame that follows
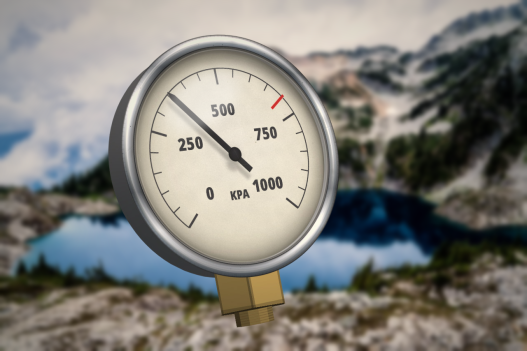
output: **350** kPa
